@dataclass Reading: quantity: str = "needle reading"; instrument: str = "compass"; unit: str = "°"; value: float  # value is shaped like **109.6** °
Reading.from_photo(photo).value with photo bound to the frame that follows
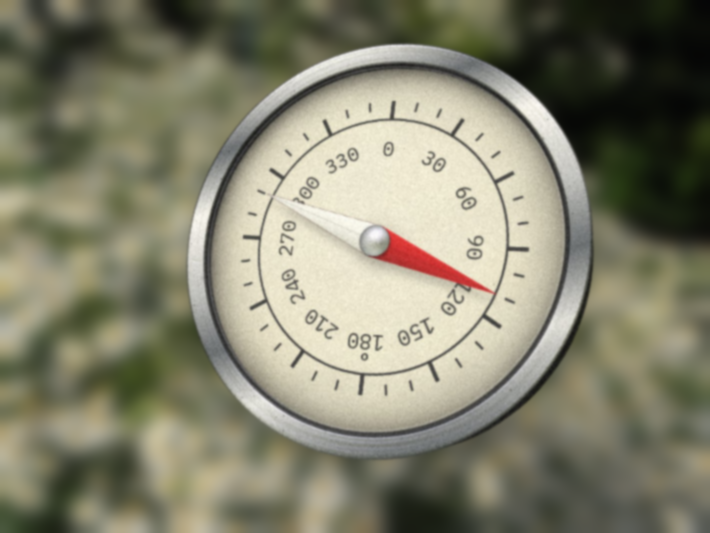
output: **110** °
